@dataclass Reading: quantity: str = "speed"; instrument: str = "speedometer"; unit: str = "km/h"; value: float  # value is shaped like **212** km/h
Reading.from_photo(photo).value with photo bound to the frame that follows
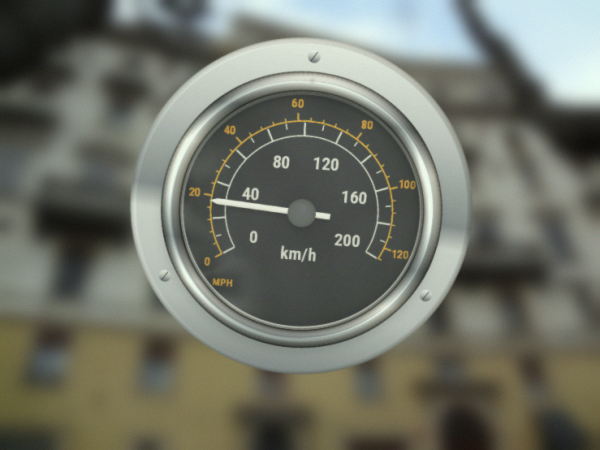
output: **30** km/h
